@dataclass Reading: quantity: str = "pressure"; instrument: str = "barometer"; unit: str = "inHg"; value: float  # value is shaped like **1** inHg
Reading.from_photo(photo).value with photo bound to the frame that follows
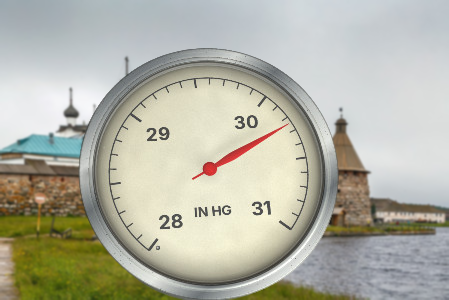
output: **30.25** inHg
